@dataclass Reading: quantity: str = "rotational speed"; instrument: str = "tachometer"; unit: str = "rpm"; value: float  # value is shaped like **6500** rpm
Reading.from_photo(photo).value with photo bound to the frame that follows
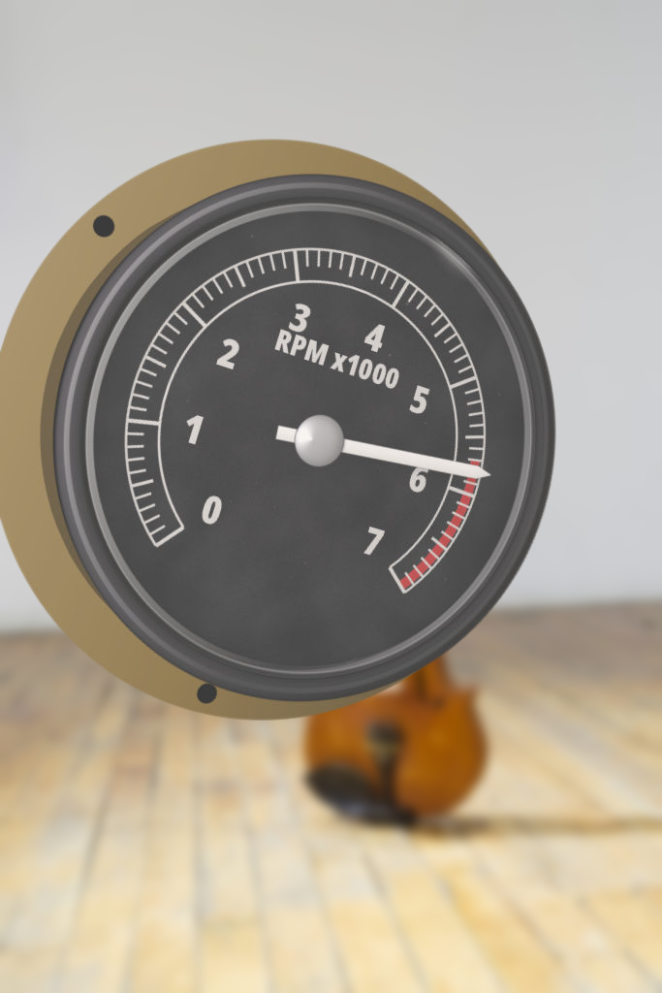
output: **5800** rpm
